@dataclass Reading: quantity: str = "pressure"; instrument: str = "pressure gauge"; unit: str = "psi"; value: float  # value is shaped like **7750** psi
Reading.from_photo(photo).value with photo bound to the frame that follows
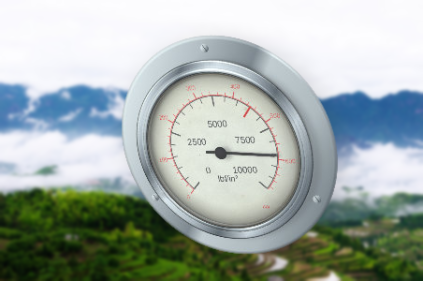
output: **8500** psi
